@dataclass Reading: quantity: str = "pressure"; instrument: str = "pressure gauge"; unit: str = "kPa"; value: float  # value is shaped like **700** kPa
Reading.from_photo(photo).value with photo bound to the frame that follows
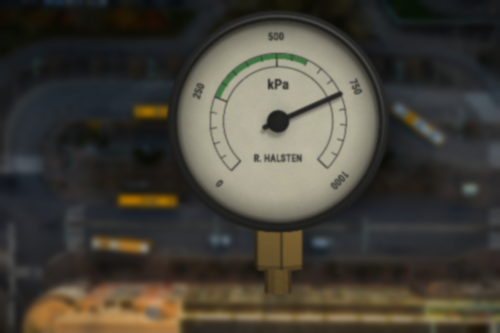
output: **750** kPa
